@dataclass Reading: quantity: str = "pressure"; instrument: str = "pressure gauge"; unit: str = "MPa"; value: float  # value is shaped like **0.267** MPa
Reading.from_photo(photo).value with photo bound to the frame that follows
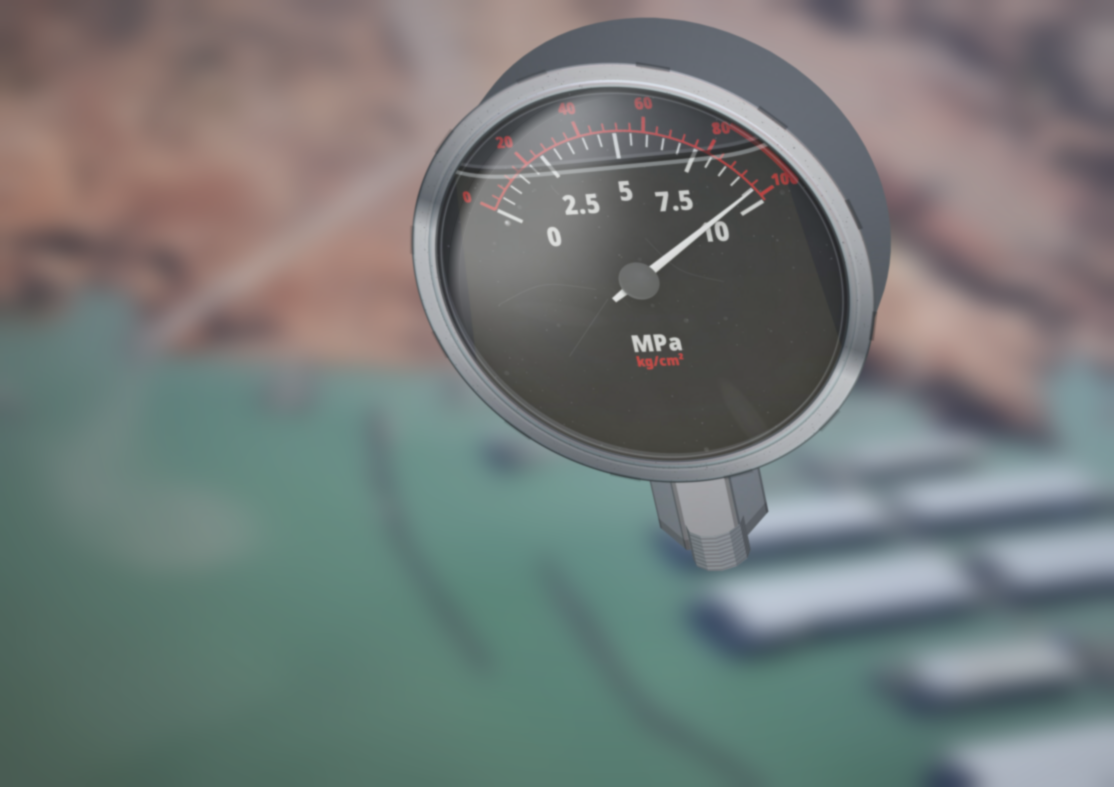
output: **9.5** MPa
